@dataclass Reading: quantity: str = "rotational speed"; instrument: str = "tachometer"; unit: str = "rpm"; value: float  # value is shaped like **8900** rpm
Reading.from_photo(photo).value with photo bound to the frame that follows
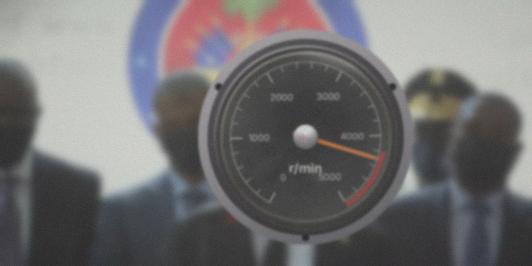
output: **4300** rpm
